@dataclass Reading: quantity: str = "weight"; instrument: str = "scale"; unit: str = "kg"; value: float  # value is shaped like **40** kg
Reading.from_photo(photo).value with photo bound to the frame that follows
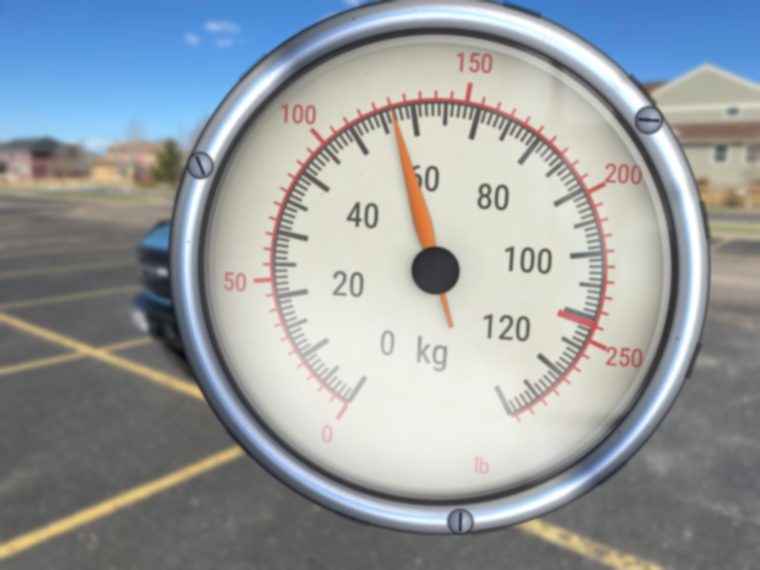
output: **57** kg
